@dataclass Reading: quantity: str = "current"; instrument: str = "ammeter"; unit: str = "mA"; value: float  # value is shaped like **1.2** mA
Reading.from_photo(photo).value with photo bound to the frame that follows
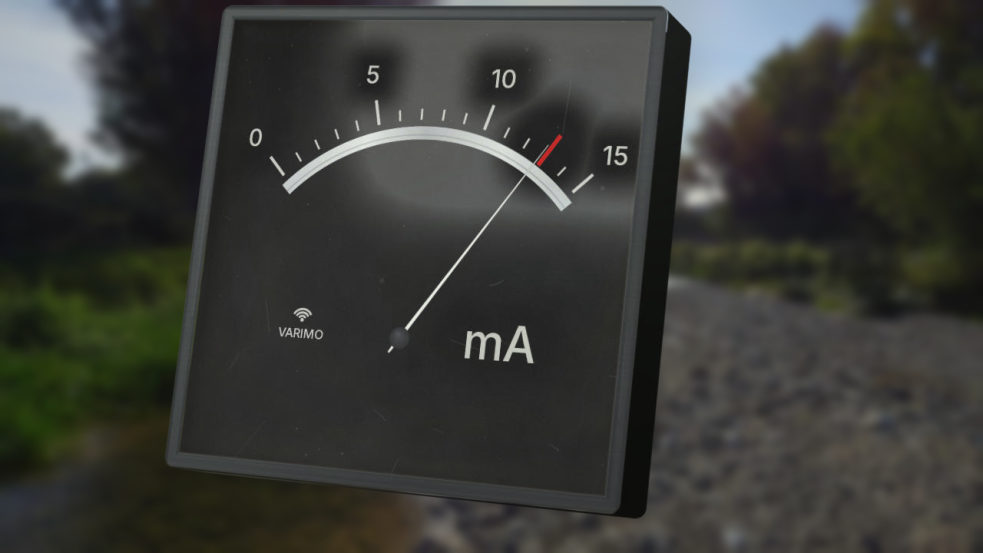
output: **13** mA
